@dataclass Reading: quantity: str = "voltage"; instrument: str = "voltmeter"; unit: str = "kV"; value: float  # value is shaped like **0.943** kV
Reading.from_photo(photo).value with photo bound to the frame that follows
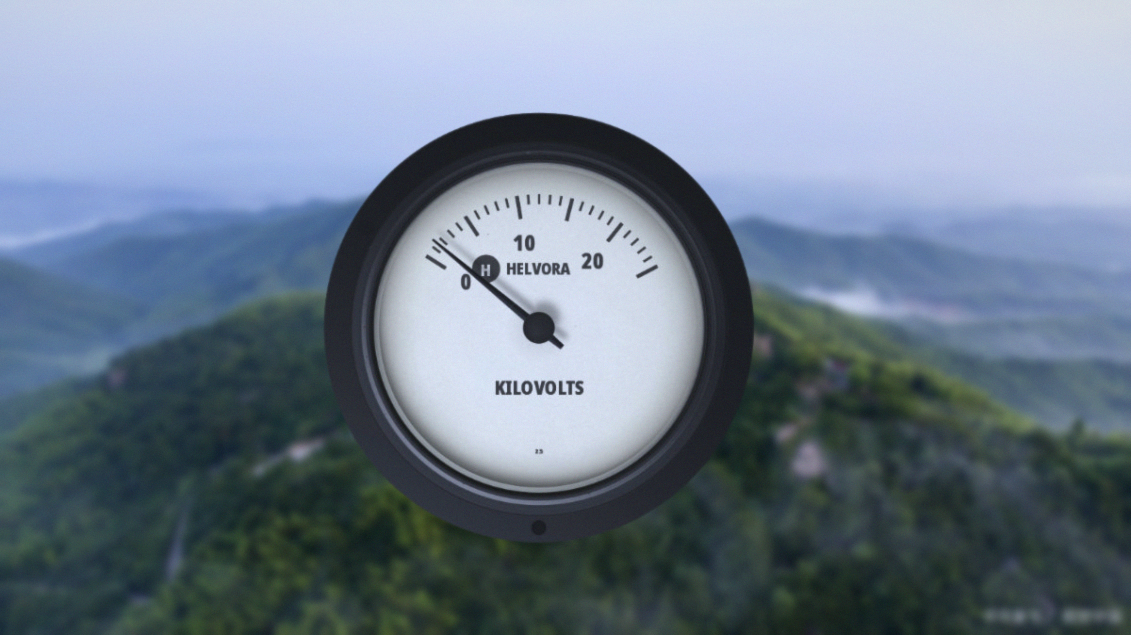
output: **1.5** kV
